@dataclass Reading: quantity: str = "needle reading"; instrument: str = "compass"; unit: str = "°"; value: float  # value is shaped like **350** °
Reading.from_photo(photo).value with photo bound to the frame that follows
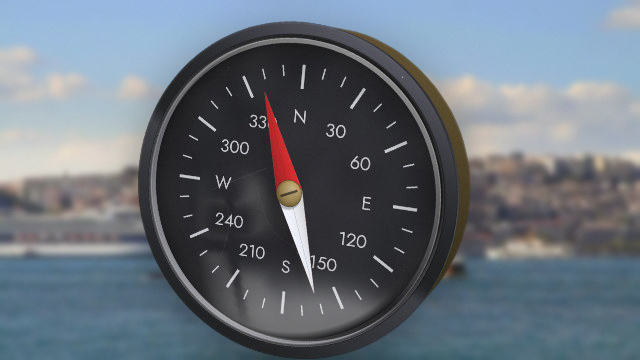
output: **340** °
